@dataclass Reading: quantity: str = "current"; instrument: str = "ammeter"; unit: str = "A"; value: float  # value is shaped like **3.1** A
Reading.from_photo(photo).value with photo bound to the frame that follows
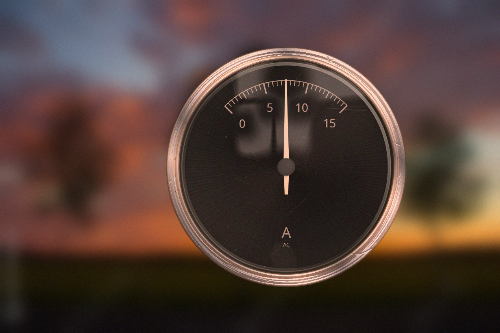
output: **7.5** A
